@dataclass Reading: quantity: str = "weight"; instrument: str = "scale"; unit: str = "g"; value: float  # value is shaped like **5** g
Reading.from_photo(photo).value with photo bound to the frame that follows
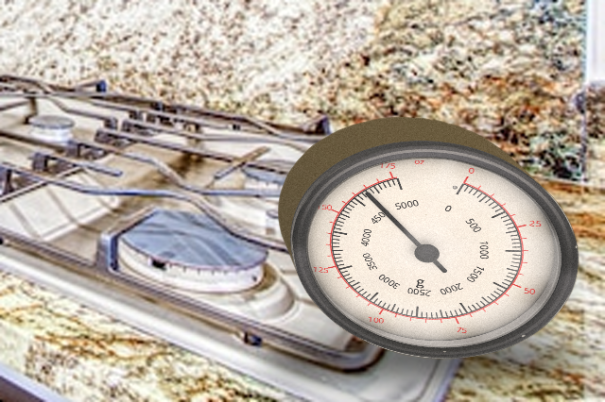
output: **4650** g
